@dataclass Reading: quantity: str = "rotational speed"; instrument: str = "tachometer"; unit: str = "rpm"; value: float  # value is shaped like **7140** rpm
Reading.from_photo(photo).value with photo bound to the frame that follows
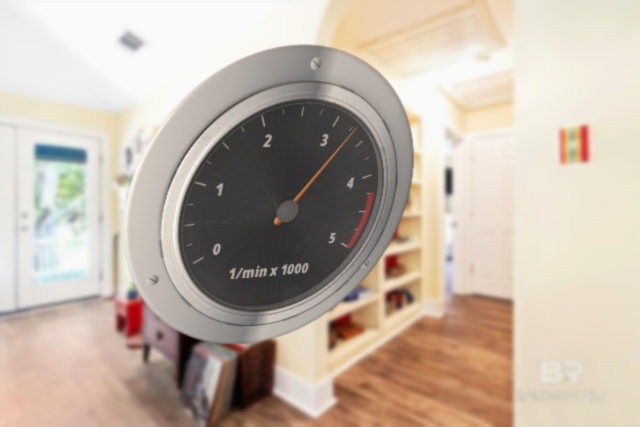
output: **3250** rpm
